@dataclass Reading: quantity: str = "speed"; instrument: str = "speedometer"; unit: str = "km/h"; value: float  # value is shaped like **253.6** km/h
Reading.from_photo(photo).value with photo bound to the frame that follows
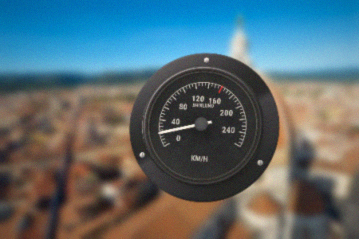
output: **20** km/h
